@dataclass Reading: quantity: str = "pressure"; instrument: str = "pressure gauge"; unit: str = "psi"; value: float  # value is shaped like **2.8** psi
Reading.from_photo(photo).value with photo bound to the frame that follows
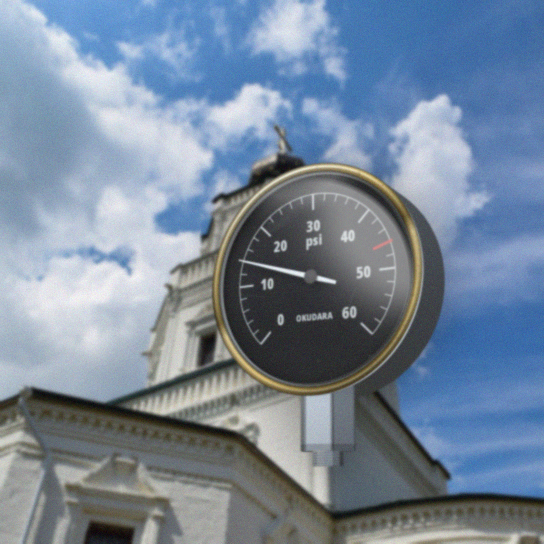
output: **14** psi
